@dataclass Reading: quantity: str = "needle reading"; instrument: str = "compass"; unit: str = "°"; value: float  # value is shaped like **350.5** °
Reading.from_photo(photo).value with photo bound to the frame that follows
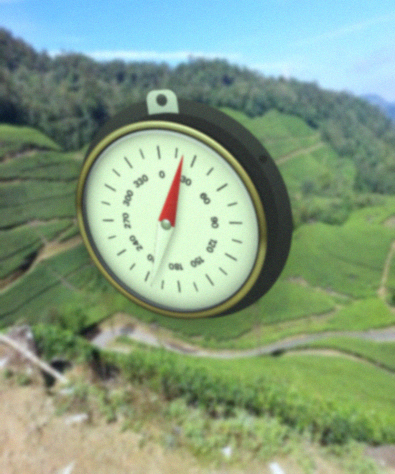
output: **22.5** °
